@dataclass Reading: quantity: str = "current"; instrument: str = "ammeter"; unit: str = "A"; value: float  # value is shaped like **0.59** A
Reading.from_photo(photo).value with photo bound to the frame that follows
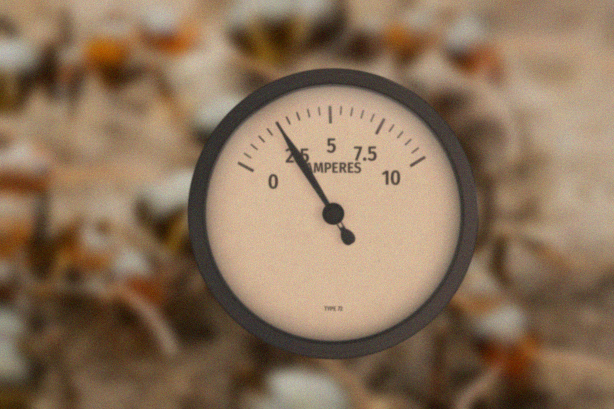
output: **2.5** A
